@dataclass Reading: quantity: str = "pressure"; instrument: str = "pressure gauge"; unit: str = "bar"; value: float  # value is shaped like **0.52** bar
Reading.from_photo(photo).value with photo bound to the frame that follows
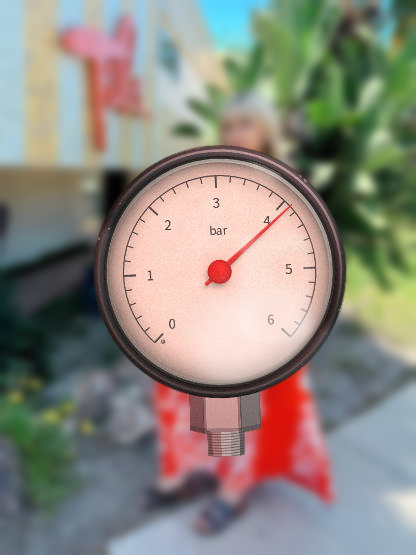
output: **4.1** bar
